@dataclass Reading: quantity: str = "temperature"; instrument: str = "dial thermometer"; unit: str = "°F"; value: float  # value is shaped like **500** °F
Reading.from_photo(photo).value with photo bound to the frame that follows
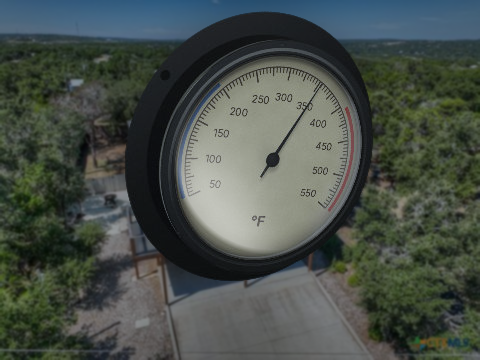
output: **350** °F
